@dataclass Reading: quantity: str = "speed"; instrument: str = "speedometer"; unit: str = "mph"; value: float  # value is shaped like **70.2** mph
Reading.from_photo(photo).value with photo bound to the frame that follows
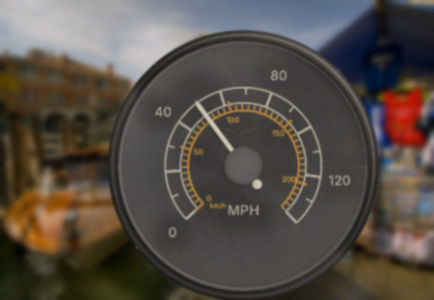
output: **50** mph
